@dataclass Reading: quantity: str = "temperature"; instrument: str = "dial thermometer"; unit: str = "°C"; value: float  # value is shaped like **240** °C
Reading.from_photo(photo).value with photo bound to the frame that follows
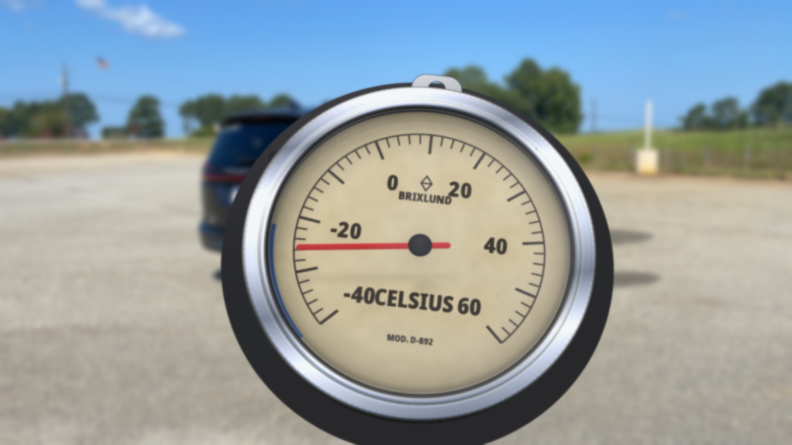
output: **-26** °C
